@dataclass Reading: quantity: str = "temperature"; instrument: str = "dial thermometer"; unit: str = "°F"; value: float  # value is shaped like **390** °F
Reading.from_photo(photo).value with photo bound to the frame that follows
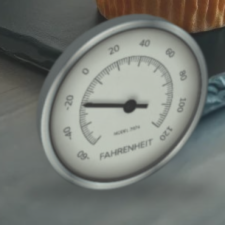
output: **-20** °F
